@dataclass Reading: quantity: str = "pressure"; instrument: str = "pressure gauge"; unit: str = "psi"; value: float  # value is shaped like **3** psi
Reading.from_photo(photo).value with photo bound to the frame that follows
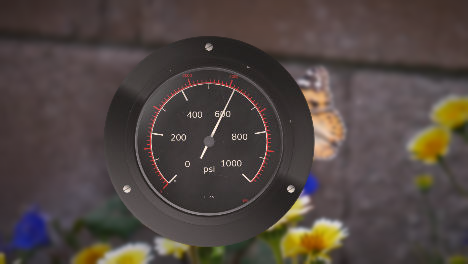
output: **600** psi
